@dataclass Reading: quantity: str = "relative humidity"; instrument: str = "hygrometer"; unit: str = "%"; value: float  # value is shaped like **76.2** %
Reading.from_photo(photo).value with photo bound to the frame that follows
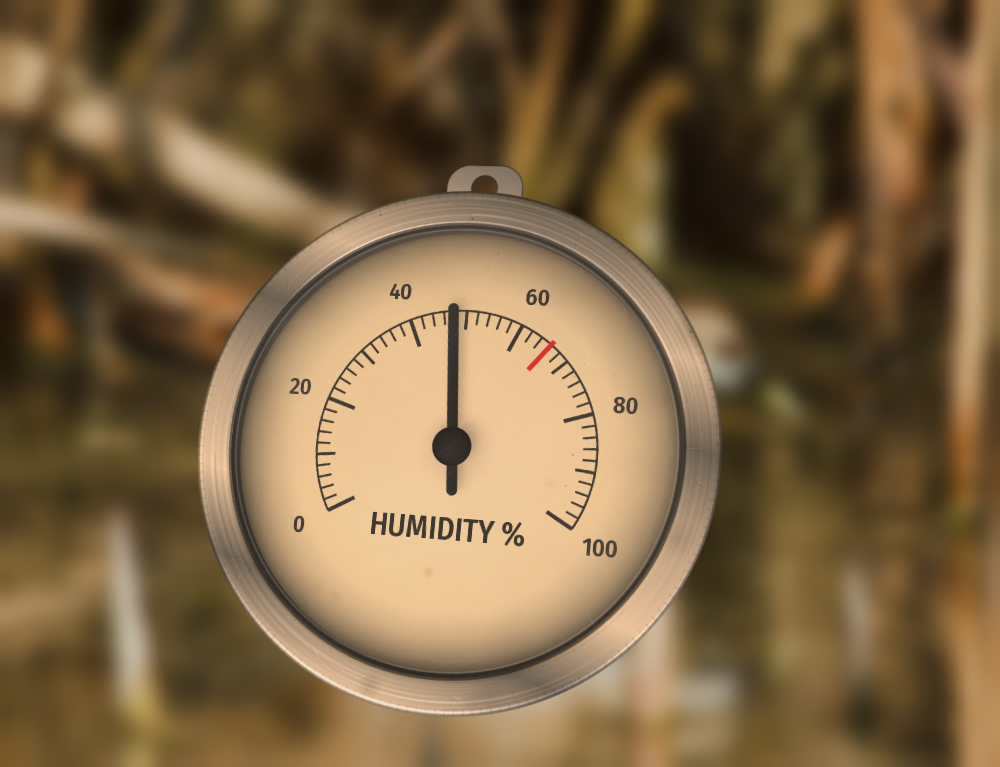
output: **48** %
